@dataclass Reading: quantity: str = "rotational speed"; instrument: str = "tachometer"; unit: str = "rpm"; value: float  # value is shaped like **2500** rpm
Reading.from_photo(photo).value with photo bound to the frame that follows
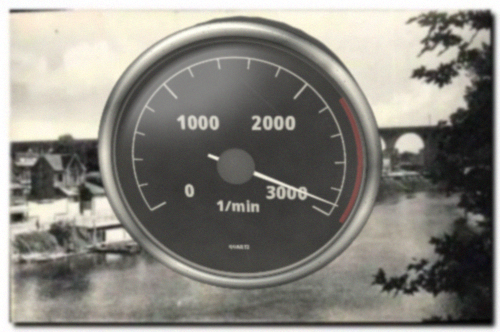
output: **2900** rpm
